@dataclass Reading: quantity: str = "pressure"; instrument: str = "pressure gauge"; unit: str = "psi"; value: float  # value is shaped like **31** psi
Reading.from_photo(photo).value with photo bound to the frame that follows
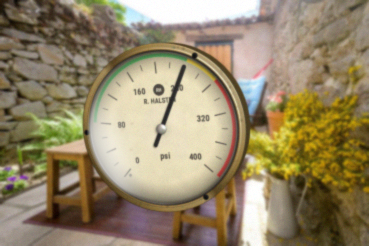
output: **240** psi
